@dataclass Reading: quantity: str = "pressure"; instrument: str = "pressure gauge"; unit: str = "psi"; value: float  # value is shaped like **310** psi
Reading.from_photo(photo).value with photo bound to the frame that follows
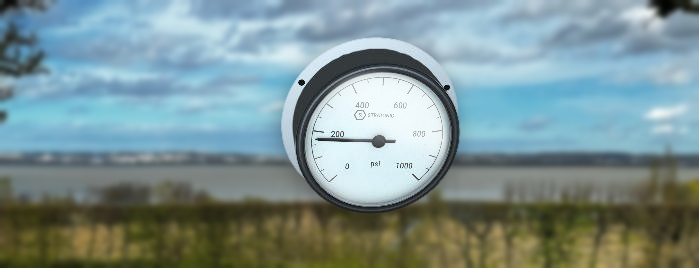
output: **175** psi
